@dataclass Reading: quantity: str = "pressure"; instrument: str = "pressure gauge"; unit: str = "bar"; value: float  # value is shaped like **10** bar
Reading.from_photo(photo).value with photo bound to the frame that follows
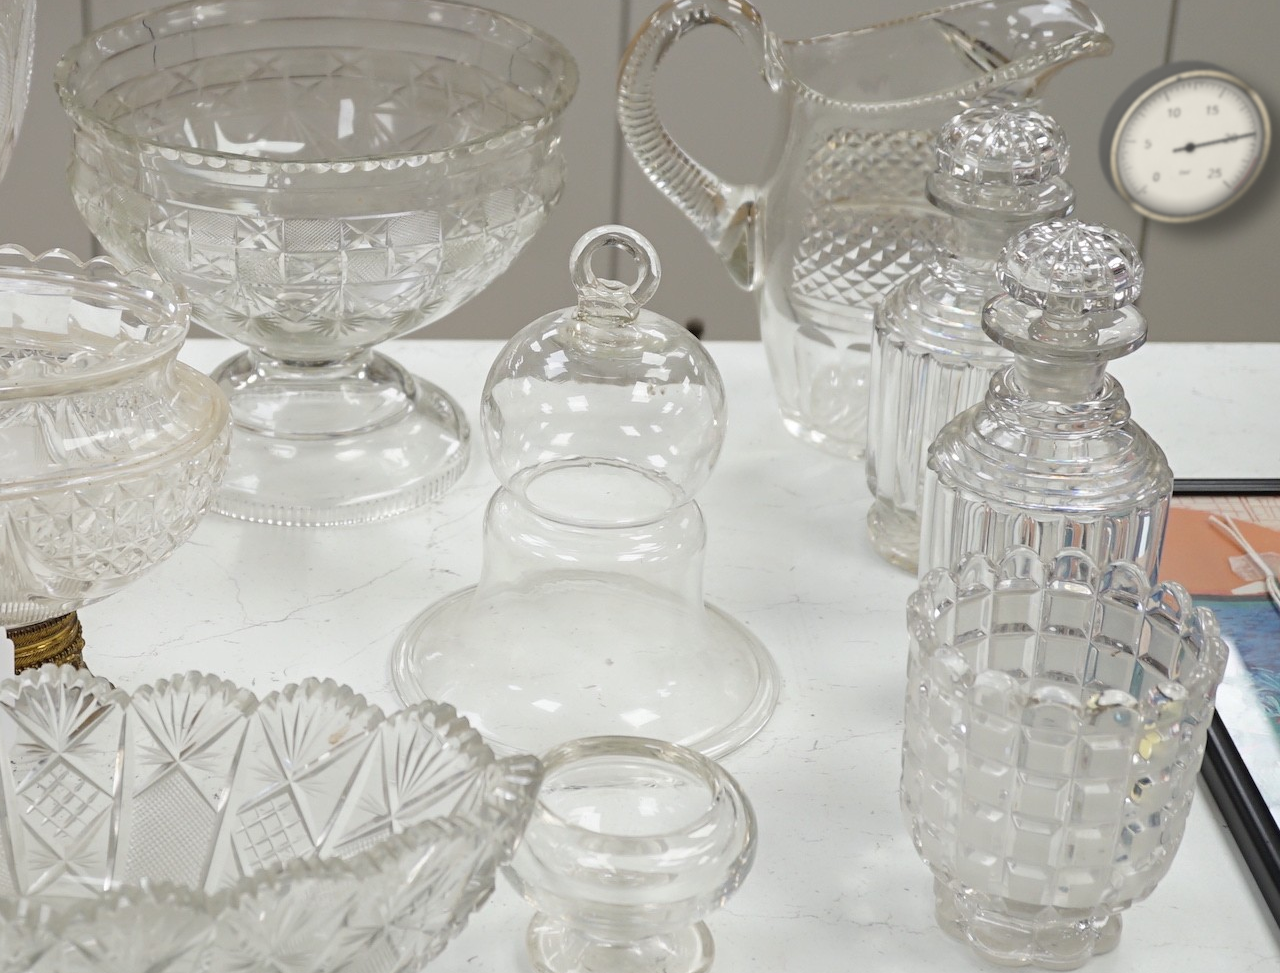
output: **20** bar
